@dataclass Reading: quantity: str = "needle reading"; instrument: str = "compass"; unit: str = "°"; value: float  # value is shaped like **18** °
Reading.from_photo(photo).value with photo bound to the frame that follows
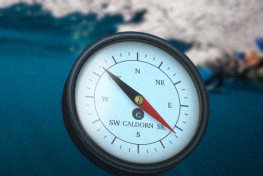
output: **130** °
